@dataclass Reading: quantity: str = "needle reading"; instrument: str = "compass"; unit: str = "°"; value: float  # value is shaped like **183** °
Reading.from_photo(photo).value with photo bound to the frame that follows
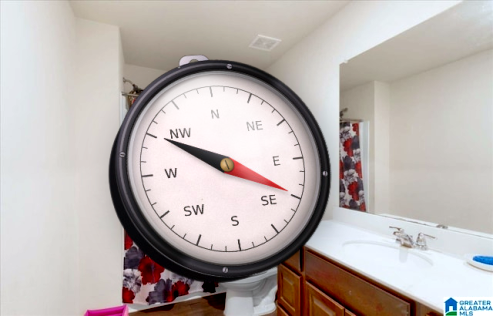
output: **120** °
